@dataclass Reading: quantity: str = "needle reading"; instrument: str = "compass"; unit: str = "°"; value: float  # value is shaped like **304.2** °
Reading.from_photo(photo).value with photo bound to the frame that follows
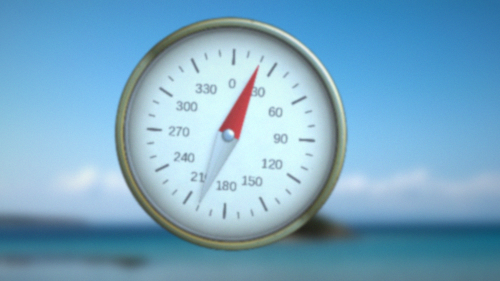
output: **20** °
